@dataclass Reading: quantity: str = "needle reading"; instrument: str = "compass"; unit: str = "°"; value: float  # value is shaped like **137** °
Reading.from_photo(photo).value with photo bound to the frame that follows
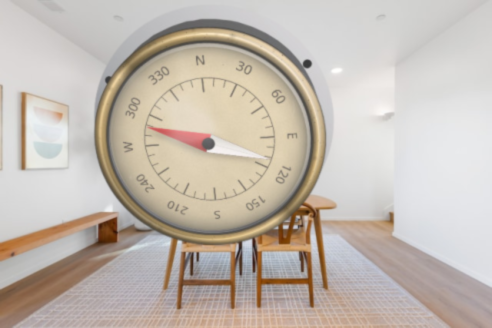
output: **290** °
